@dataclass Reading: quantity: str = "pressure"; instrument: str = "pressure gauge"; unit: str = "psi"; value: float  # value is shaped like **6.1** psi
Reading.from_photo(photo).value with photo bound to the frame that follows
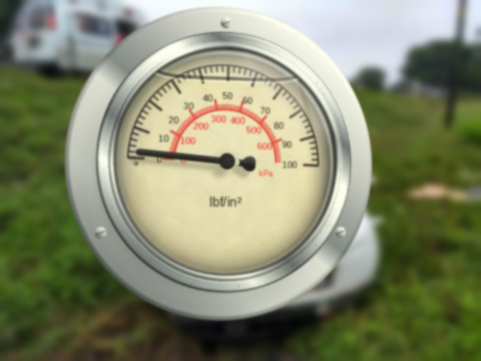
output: **2** psi
